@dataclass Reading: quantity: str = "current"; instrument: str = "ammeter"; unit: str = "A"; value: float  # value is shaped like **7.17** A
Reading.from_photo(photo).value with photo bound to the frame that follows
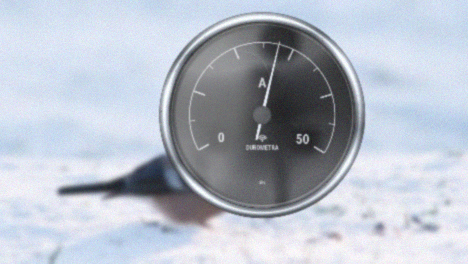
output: **27.5** A
